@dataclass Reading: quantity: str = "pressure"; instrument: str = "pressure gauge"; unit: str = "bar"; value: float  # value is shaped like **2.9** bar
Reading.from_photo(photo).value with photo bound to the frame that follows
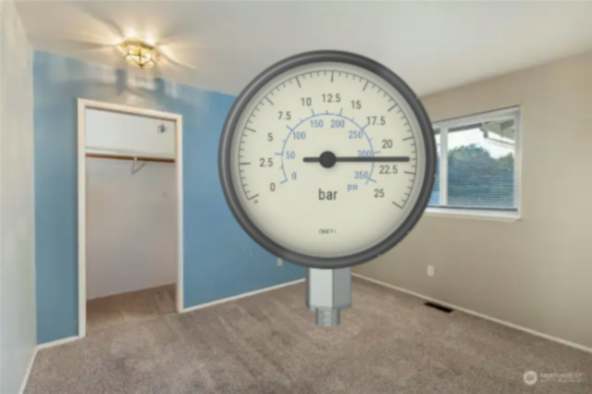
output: **21.5** bar
